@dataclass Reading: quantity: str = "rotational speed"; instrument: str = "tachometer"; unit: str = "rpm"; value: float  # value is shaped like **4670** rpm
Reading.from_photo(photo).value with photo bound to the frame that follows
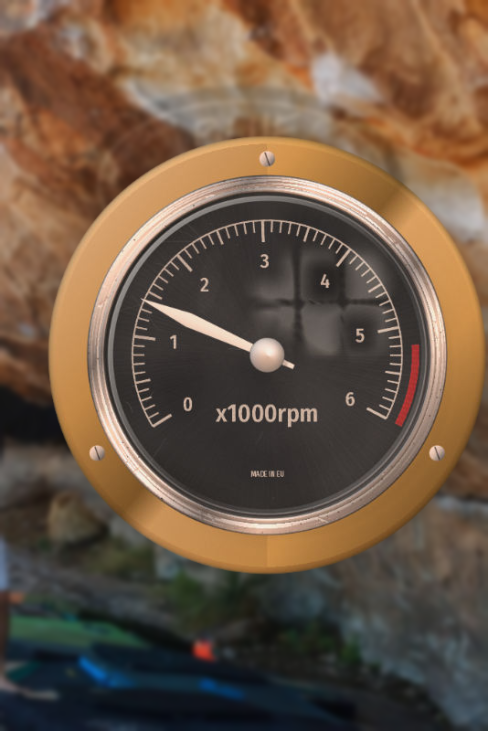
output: **1400** rpm
